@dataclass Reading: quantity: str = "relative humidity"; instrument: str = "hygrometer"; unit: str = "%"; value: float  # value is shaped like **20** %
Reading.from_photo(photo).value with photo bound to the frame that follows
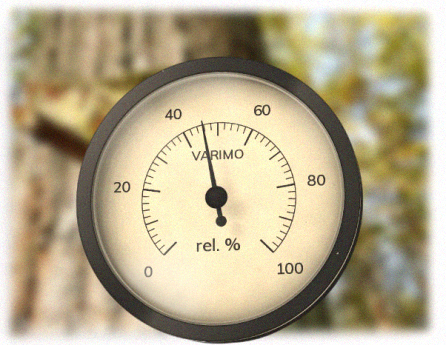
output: **46** %
